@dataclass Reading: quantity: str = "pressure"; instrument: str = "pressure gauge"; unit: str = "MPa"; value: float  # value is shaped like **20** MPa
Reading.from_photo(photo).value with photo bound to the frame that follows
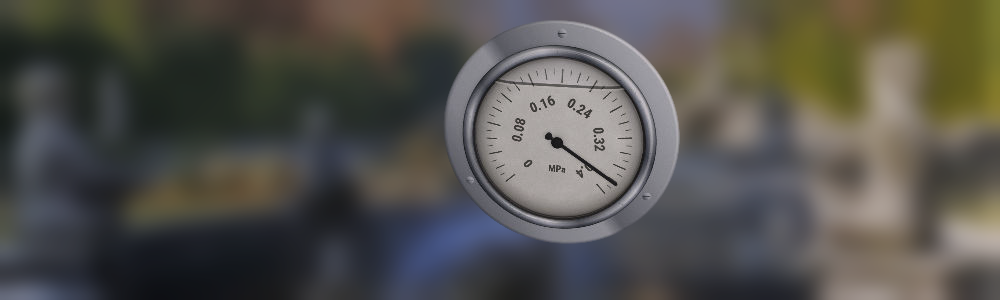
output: **0.38** MPa
